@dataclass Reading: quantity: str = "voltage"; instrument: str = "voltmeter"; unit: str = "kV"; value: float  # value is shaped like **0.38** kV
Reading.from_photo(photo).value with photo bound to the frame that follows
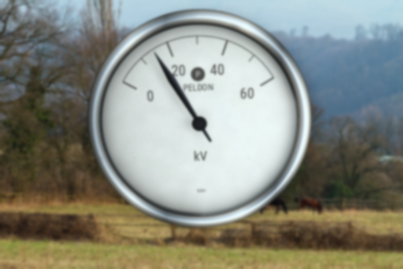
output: **15** kV
